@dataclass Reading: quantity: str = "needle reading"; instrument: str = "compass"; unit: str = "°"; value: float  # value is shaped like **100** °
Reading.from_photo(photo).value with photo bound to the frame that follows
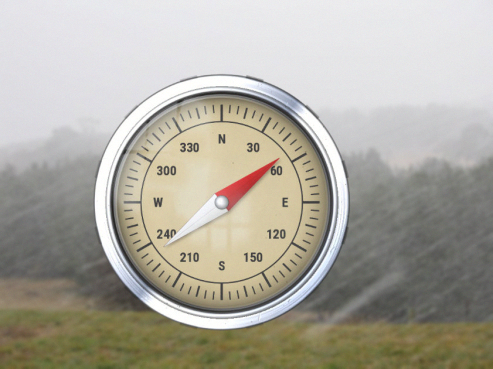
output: **52.5** °
